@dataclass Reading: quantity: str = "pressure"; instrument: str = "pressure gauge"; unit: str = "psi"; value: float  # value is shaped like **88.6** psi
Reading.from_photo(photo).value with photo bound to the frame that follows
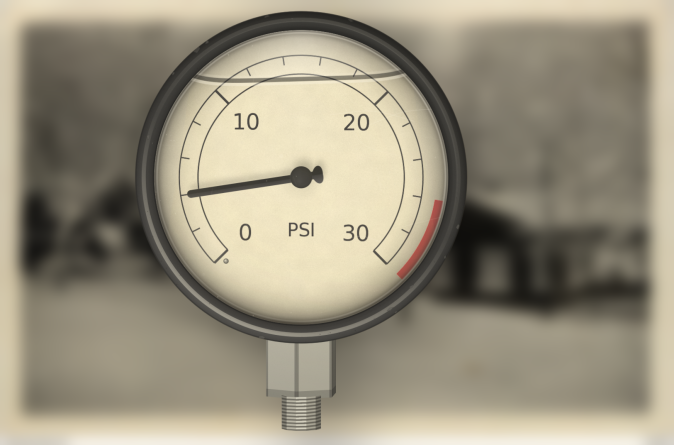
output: **4** psi
